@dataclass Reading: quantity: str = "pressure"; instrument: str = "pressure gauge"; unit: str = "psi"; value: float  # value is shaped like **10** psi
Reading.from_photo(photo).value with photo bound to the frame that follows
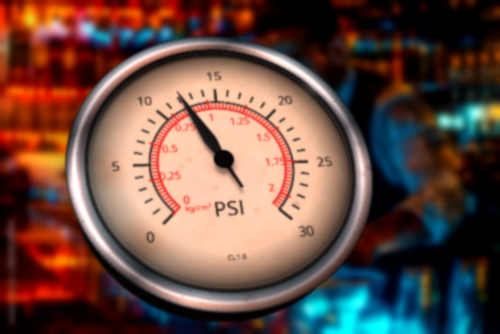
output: **12** psi
